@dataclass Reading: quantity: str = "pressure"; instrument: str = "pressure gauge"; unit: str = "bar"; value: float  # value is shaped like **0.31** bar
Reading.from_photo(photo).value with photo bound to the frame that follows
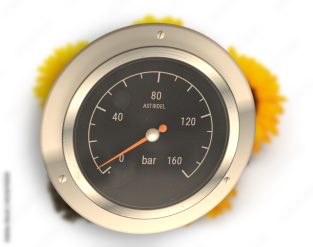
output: **5** bar
